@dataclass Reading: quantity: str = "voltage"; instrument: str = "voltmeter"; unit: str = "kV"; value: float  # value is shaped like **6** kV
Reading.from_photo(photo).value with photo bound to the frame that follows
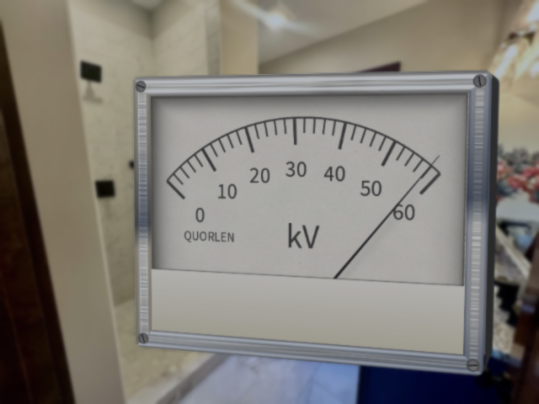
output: **58** kV
